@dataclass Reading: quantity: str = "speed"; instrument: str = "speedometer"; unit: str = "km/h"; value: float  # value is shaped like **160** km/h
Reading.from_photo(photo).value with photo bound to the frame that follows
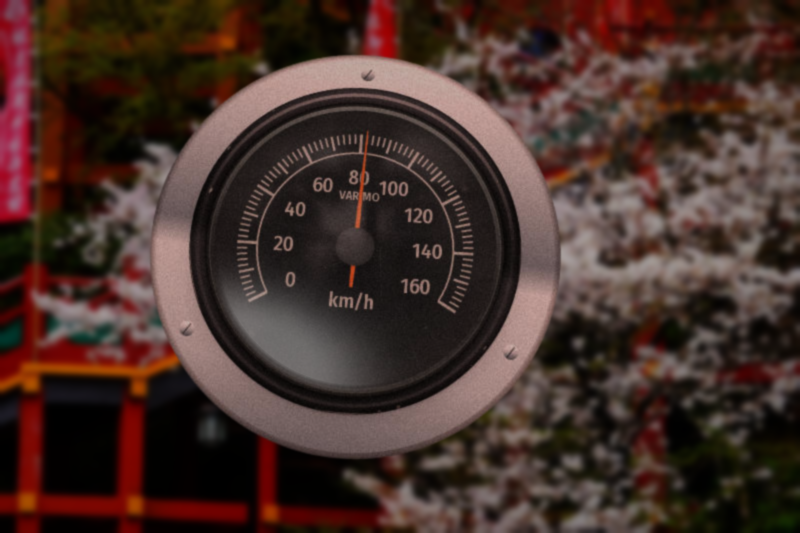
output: **82** km/h
